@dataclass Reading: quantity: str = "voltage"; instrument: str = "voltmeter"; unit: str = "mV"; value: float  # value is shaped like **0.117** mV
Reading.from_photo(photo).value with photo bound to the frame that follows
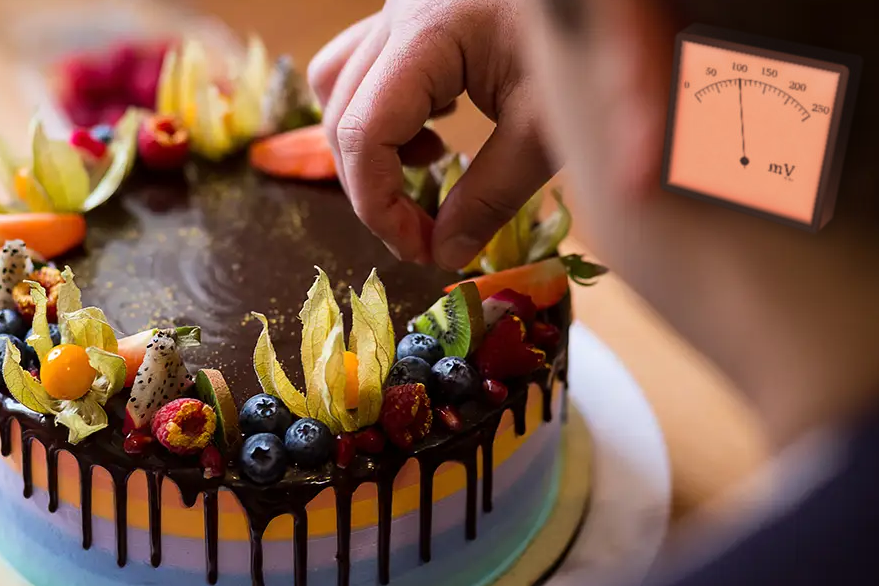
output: **100** mV
